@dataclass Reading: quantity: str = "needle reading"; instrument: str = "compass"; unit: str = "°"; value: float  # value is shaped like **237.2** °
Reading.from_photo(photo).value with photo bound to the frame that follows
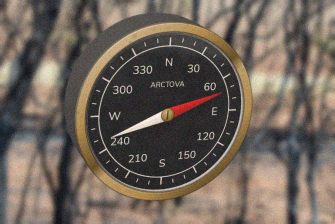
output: **70** °
